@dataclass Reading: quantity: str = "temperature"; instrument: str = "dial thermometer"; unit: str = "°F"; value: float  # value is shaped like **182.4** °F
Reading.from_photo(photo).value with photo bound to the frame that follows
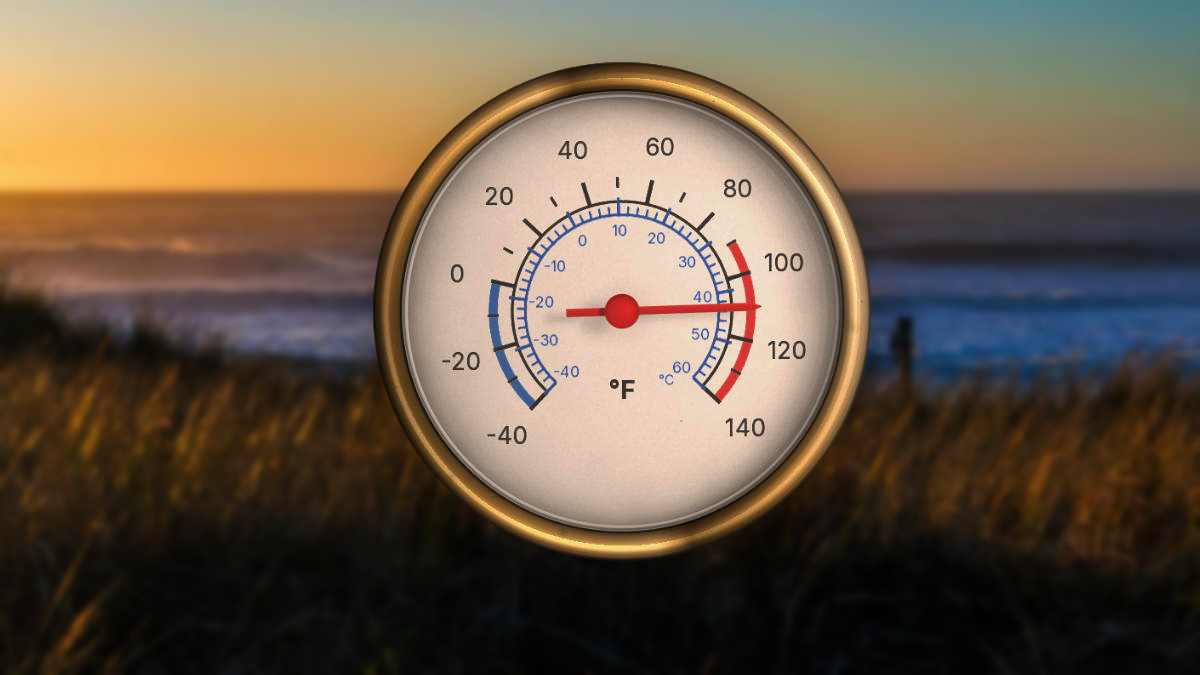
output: **110** °F
